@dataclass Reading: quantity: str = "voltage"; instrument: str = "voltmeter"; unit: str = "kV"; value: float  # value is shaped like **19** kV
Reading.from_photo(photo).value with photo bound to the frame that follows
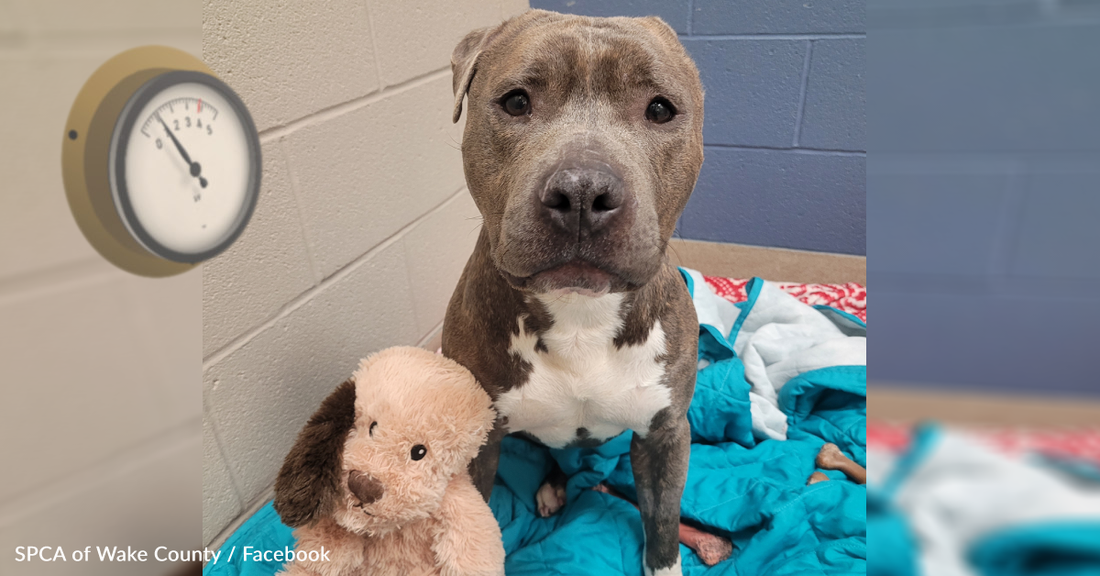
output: **1** kV
